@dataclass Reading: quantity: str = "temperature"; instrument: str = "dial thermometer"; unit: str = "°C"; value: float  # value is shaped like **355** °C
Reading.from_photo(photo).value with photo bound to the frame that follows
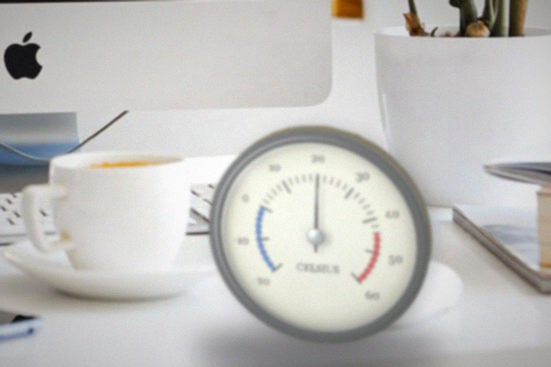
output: **20** °C
